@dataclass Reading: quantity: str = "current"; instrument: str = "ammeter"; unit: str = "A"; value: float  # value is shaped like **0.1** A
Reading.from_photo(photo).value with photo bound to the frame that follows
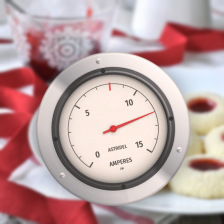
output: **12** A
